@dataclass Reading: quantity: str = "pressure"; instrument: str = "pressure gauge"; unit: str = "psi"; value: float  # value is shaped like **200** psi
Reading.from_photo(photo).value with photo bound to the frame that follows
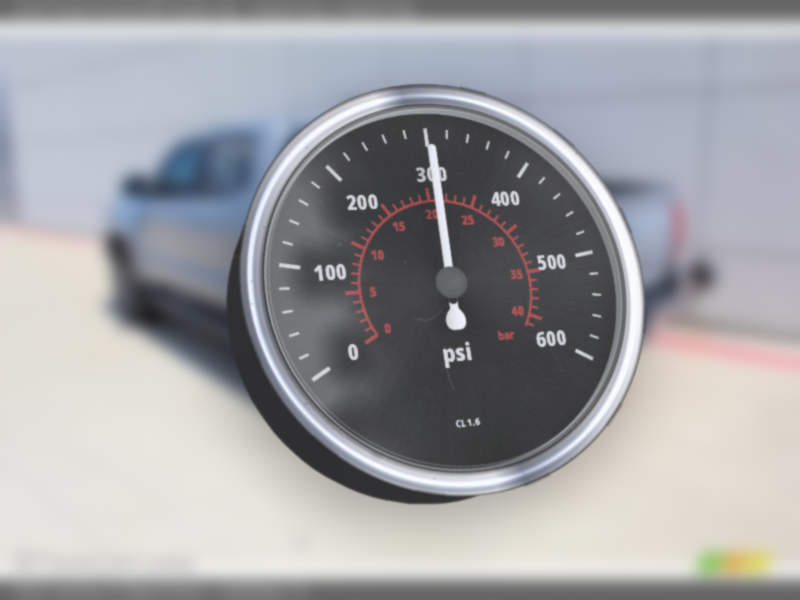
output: **300** psi
